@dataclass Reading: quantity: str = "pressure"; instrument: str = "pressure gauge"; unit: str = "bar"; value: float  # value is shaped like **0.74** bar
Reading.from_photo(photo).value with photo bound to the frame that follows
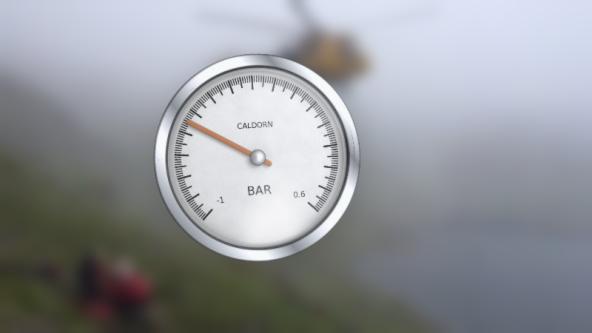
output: **-0.55** bar
